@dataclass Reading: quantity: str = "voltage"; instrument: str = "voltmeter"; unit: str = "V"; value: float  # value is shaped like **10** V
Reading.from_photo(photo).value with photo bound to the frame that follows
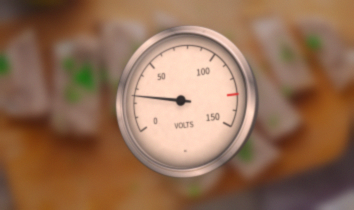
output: **25** V
